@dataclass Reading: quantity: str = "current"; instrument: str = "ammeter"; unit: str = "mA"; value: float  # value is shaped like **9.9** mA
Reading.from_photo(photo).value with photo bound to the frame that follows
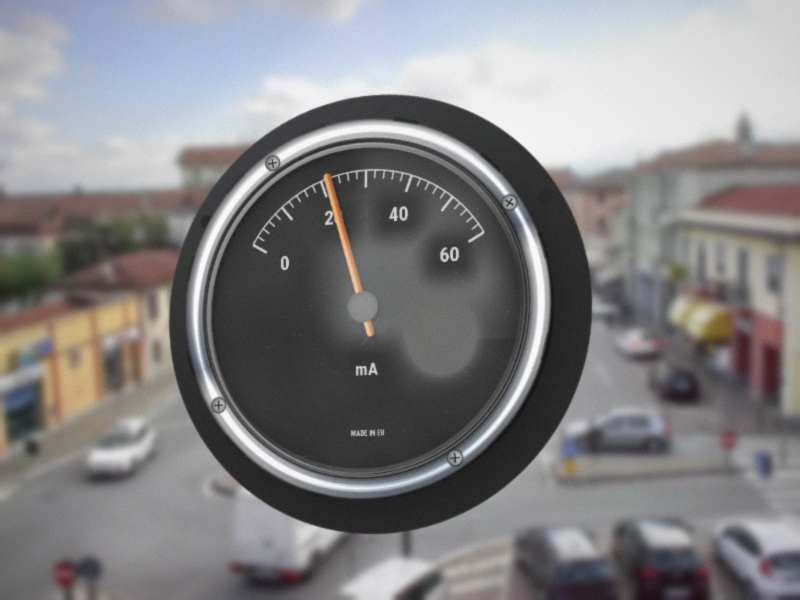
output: **22** mA
